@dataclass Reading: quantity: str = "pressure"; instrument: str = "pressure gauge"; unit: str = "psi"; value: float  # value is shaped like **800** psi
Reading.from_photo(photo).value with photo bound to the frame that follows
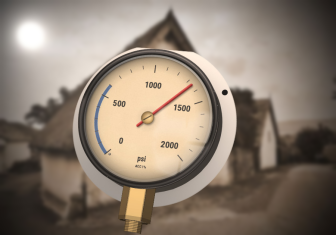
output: **1350** psi
